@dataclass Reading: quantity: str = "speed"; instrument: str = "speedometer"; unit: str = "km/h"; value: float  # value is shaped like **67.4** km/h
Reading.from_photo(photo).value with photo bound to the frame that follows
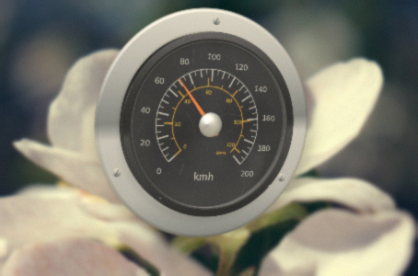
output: **70** km/h
